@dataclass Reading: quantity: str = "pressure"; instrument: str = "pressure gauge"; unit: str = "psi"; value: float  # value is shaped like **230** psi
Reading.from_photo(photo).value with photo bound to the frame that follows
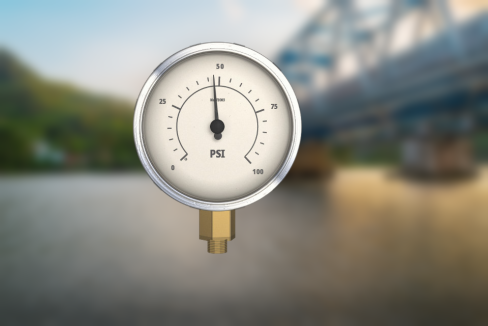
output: **47.5** psi
